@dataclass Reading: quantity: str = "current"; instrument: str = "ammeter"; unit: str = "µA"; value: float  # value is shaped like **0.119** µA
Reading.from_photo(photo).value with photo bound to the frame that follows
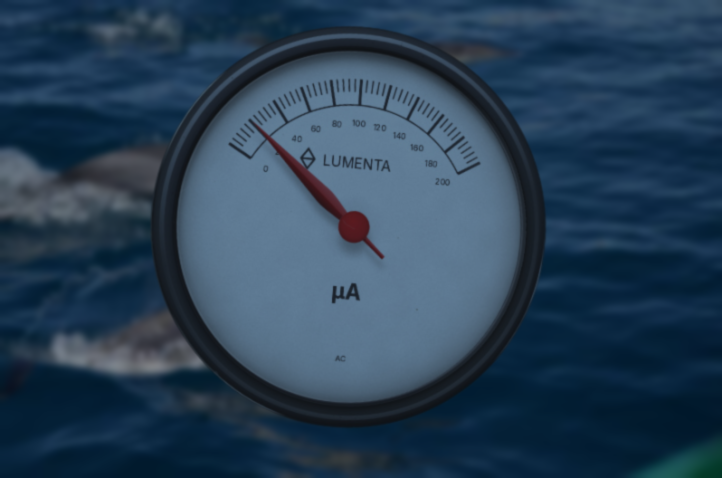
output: **20** µA
